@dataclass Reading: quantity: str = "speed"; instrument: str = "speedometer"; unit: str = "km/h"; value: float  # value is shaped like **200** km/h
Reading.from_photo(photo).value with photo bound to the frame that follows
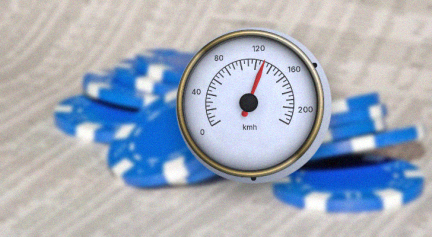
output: **130** km/h
